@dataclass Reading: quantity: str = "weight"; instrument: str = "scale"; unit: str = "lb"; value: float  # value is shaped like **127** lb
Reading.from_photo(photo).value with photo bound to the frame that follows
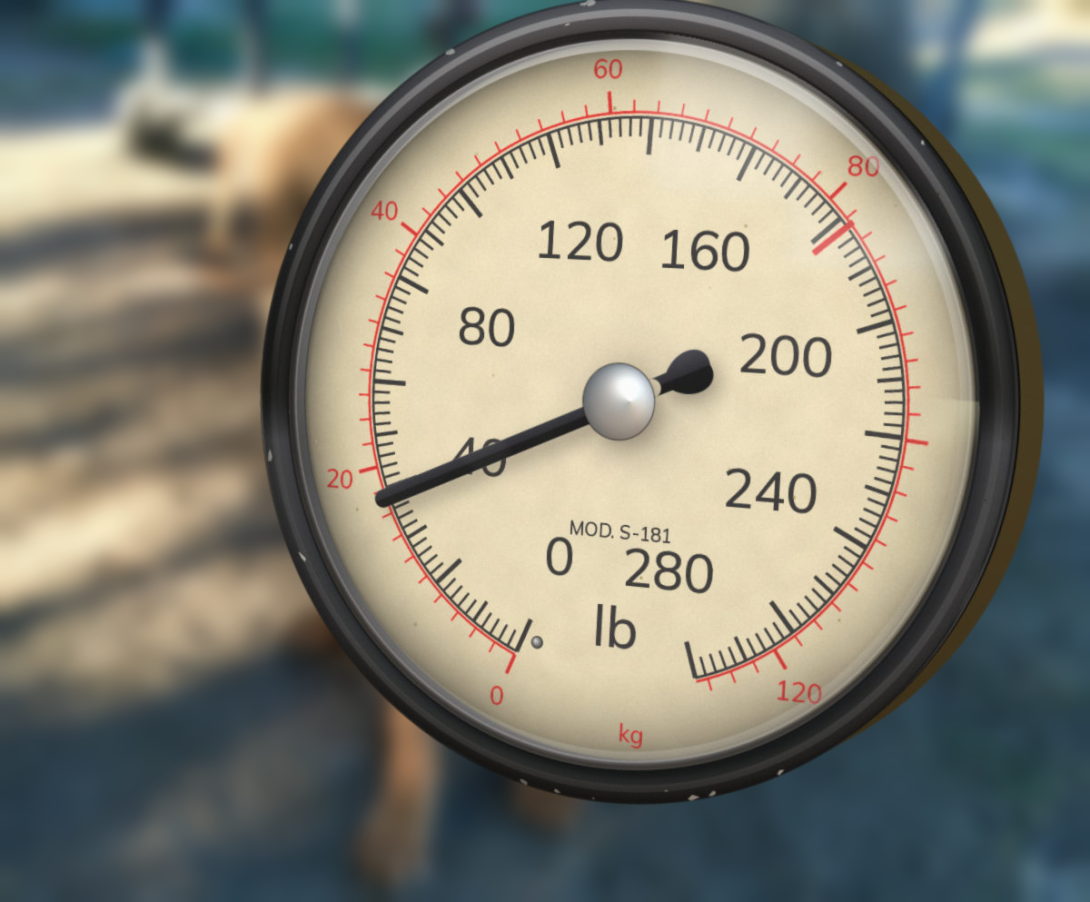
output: **38** lb
